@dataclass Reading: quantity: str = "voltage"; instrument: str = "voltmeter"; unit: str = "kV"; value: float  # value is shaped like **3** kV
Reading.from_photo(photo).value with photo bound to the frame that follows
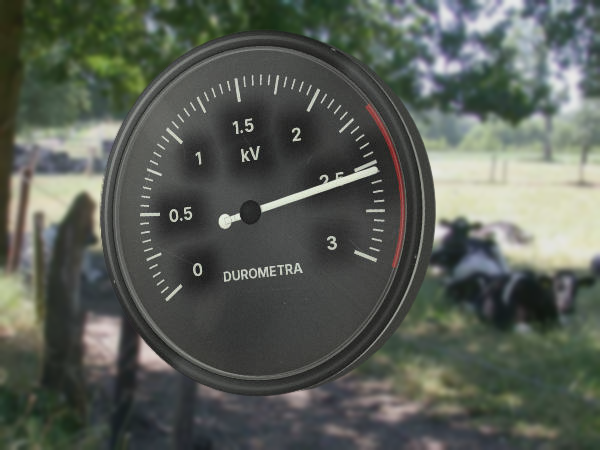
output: **2.55** kV
